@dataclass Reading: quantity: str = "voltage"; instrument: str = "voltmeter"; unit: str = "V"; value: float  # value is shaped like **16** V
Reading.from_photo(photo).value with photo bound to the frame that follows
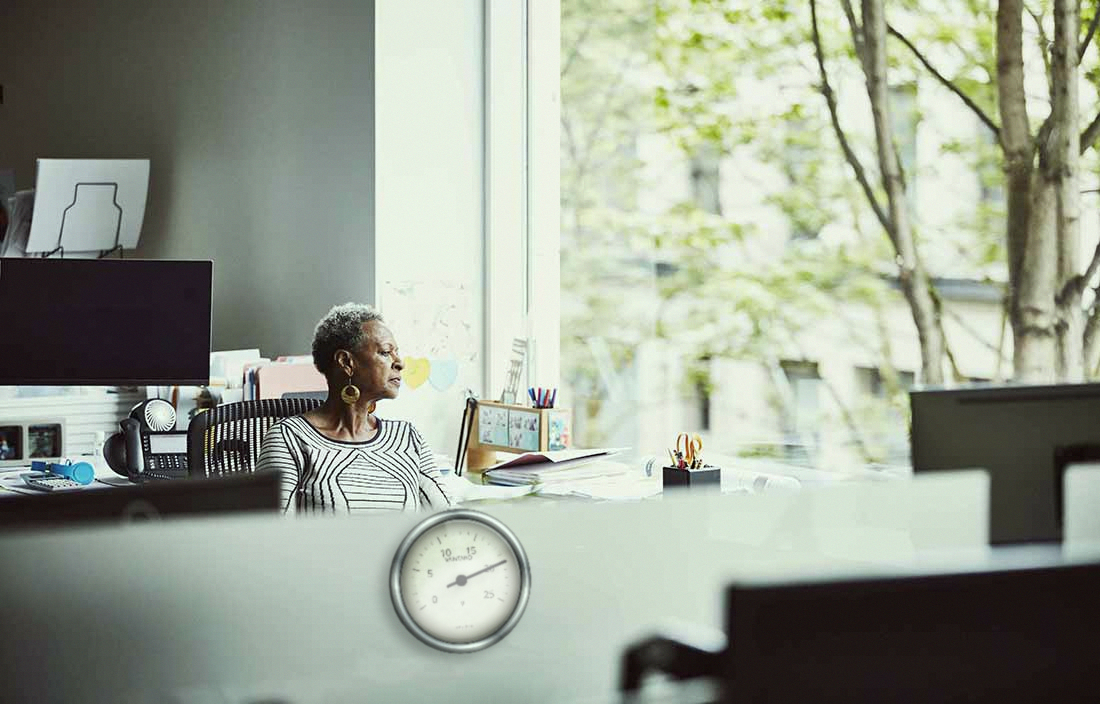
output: **20** V
